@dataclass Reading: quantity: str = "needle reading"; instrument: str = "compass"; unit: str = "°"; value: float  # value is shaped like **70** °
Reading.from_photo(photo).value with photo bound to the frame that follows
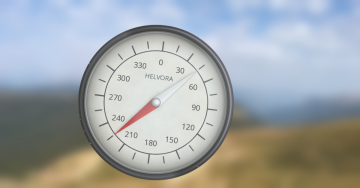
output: **225** °
